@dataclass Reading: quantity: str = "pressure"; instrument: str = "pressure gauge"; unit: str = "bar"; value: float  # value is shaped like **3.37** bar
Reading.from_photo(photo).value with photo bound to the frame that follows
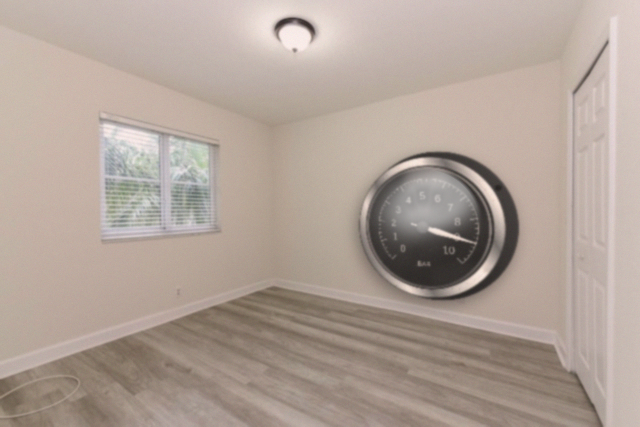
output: **9** bar
